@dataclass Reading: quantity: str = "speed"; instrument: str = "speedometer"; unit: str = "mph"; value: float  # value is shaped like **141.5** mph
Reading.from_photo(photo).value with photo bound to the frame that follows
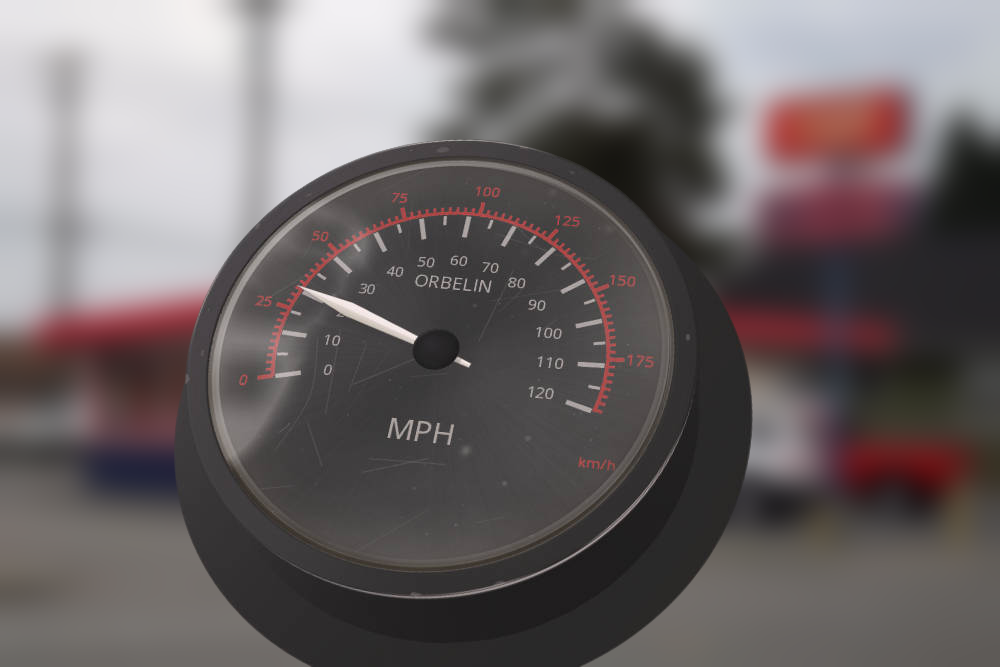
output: **20** mph
